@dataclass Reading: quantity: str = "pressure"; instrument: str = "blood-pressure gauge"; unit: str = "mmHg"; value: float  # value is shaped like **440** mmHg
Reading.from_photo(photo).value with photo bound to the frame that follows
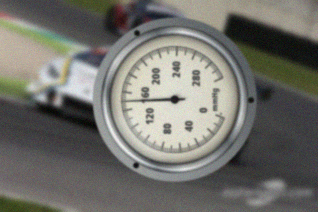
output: **150** mmHg
